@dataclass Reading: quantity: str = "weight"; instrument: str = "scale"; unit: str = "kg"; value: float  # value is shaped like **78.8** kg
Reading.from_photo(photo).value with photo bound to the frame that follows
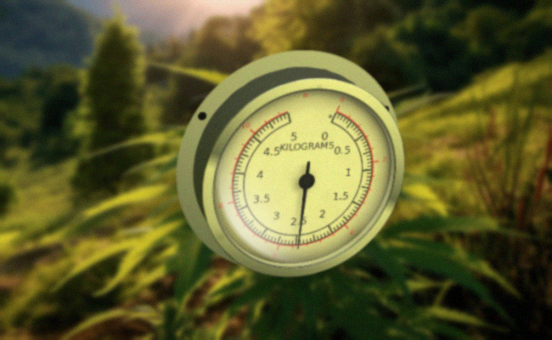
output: **2.5** kg
